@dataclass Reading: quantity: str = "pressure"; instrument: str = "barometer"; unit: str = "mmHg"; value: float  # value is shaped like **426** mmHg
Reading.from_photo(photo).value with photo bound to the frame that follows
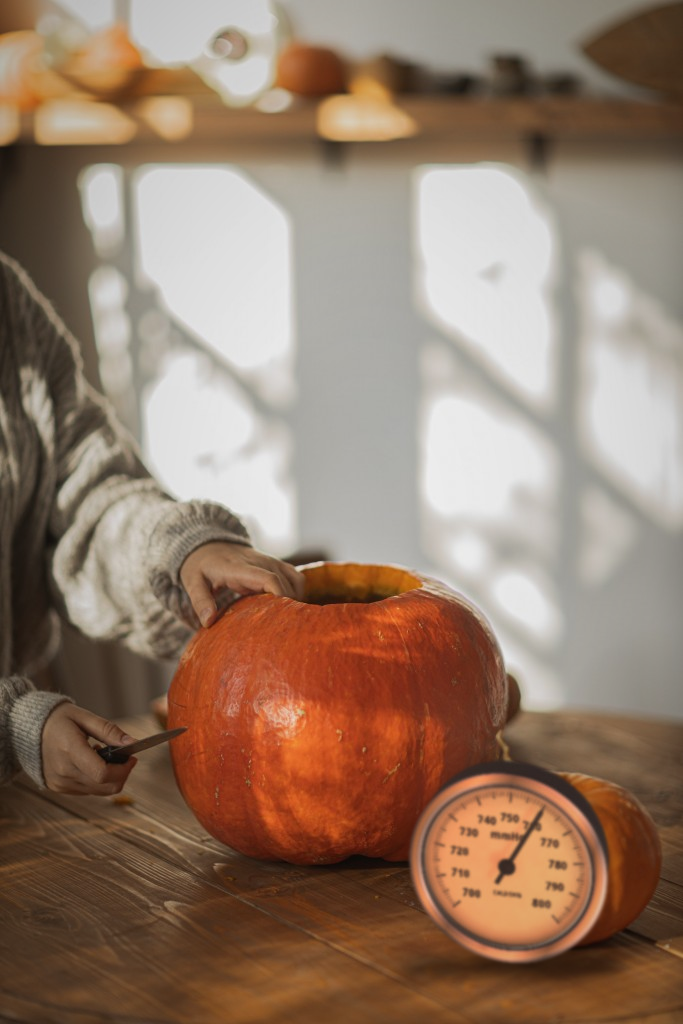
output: **760** mmHg
